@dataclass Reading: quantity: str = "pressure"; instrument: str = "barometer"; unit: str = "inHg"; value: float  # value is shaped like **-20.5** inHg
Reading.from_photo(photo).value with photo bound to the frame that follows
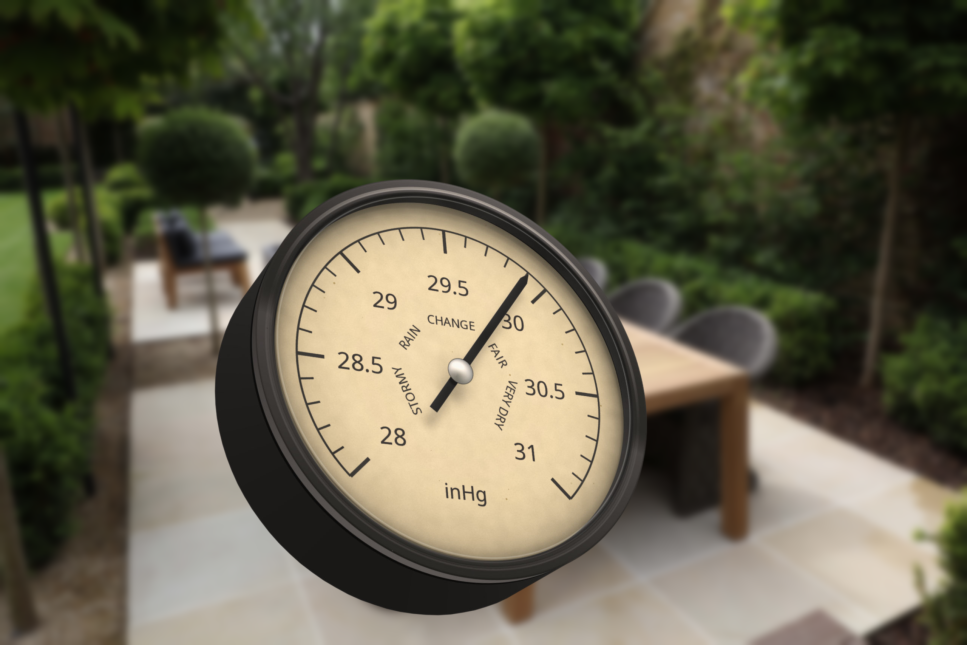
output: **29.9** inHg
